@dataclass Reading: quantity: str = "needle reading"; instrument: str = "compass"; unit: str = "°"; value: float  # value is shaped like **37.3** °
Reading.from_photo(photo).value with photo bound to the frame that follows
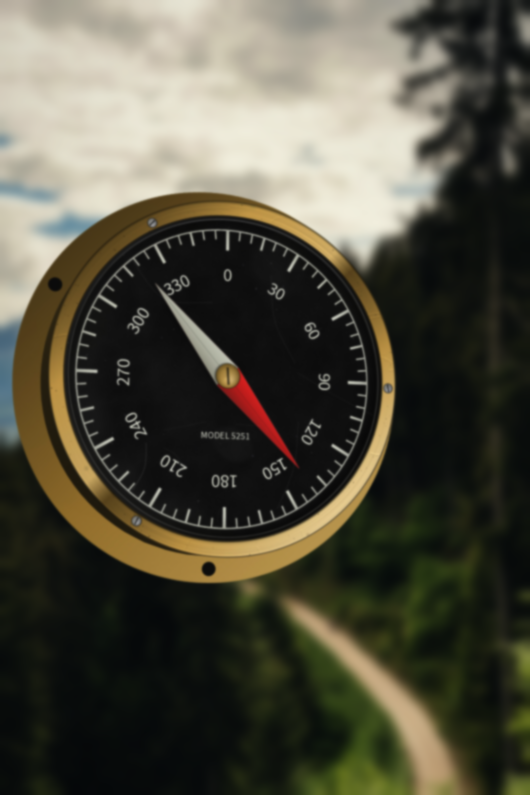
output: **140** °
